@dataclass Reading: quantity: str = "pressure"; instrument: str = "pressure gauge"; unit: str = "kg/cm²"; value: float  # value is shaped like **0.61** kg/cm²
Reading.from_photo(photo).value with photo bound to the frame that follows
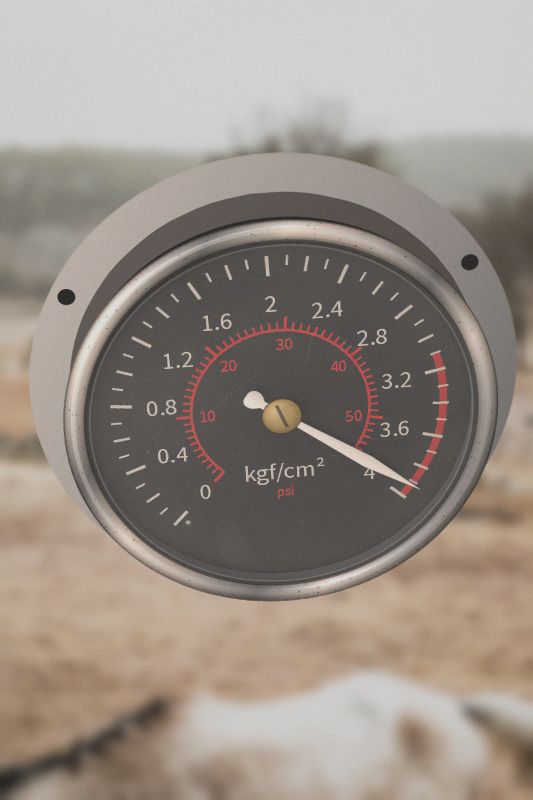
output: **3.9** kg/cm²
